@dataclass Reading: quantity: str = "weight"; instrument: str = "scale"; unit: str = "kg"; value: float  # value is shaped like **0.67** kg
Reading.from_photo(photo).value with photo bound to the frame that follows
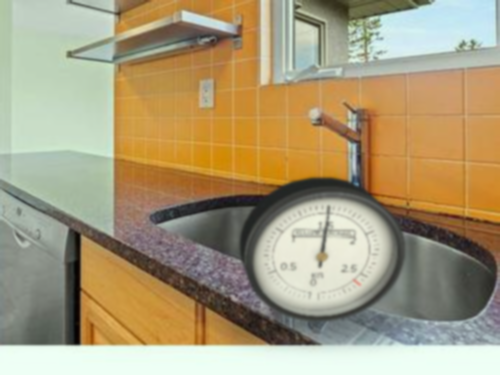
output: **1.5** kg
